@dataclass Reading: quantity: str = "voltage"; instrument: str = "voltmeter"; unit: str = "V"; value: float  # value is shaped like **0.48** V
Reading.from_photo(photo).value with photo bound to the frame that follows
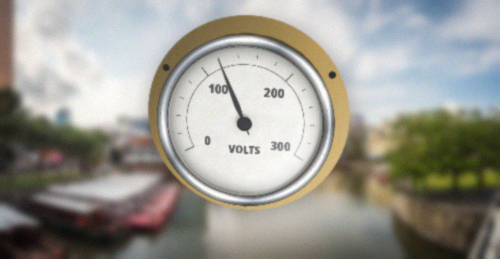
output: **120** V
